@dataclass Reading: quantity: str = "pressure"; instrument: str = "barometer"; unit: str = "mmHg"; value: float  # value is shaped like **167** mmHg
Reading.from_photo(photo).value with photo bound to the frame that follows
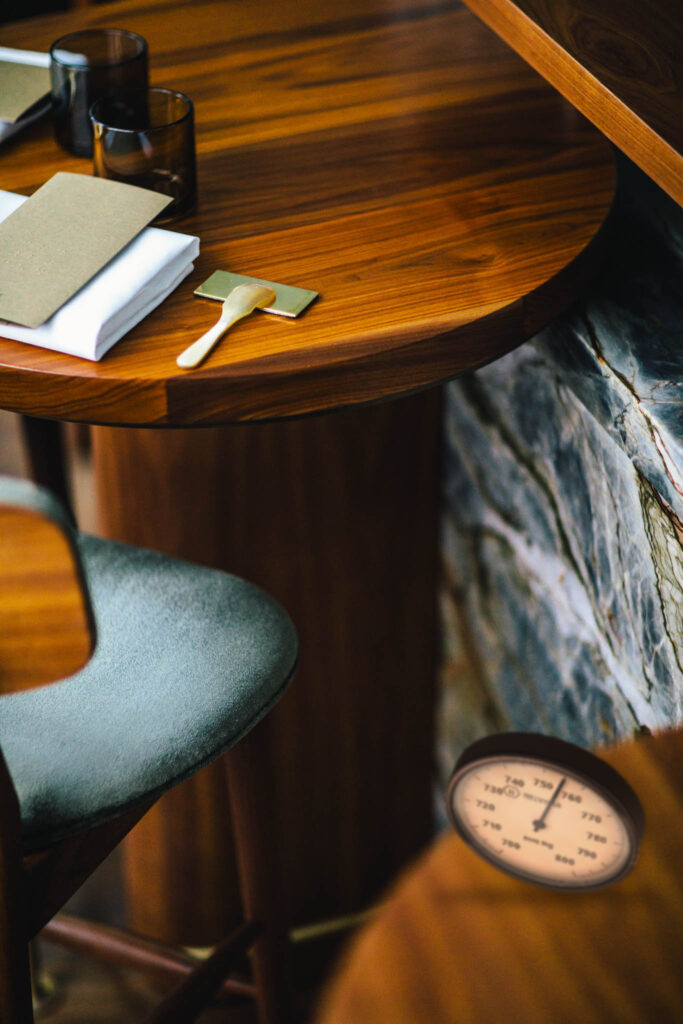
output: **755** mmHg
